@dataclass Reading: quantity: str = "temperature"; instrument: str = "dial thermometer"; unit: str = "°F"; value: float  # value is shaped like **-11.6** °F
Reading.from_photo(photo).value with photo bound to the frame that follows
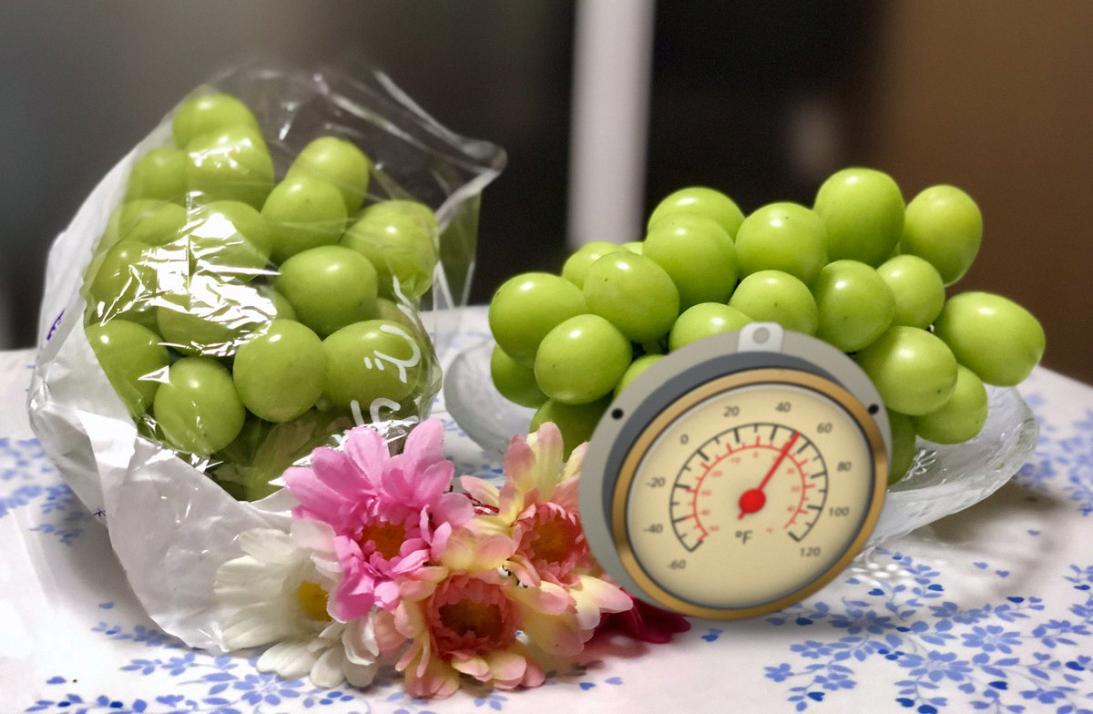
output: **50** °F
